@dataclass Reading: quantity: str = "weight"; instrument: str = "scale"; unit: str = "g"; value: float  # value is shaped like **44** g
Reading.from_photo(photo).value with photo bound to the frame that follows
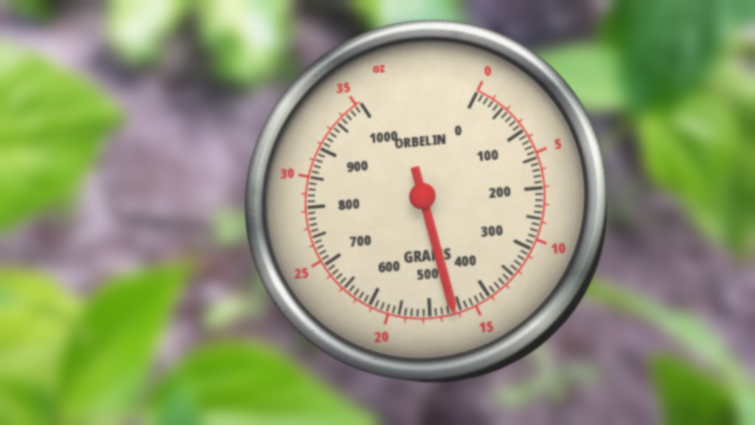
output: **460** g
